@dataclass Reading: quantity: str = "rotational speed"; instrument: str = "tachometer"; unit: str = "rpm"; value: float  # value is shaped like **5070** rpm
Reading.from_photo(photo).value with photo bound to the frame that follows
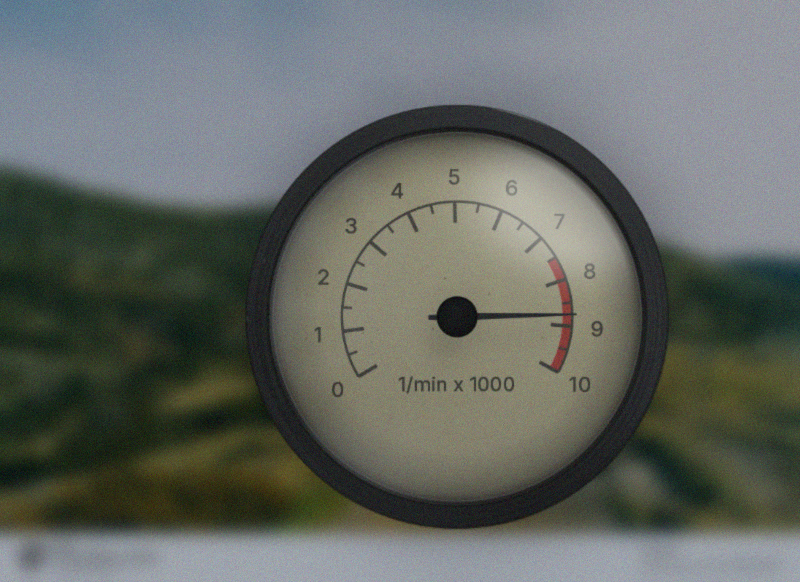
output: **8750** rpm
